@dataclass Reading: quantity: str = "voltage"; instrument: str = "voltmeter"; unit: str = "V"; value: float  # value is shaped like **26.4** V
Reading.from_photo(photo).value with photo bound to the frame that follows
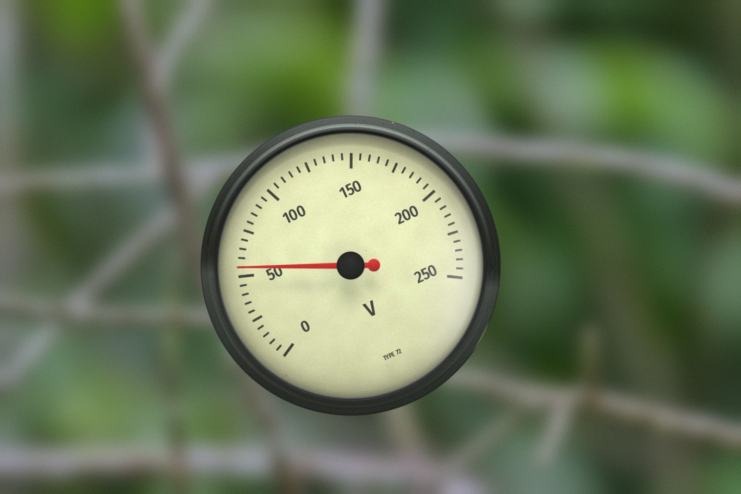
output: **55** V
